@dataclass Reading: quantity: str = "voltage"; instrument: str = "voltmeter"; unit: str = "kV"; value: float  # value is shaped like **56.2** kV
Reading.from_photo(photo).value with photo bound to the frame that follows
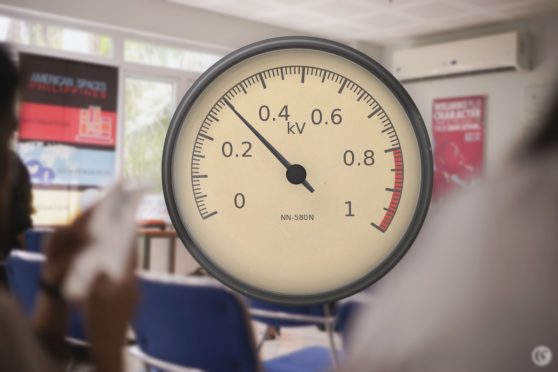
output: **0.3** kV
